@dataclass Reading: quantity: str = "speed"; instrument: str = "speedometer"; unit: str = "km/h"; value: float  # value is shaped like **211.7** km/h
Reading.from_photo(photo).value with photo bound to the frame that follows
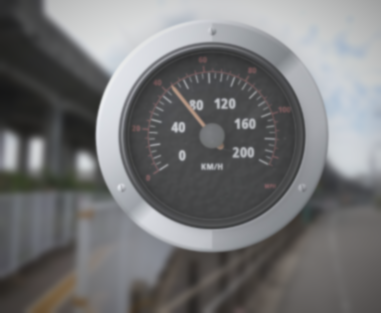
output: **70** km/h
